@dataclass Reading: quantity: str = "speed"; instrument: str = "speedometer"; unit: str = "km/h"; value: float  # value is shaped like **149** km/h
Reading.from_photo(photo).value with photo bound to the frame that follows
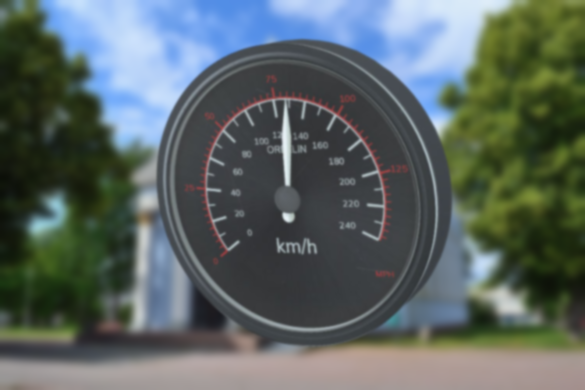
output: **130** km/h
